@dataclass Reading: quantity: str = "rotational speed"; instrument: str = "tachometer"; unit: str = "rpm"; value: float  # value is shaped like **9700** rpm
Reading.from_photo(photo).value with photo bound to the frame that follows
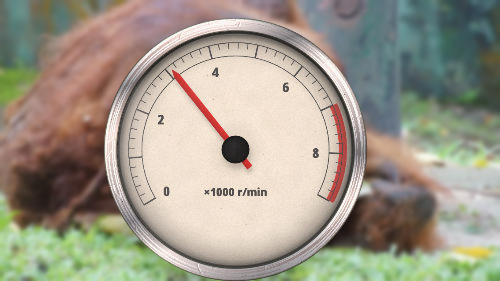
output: **3100** rpm
